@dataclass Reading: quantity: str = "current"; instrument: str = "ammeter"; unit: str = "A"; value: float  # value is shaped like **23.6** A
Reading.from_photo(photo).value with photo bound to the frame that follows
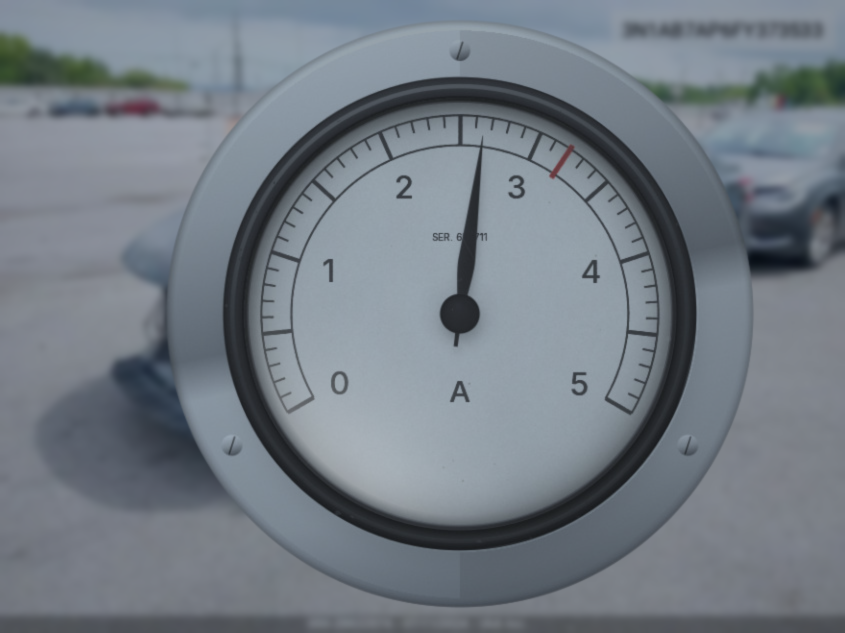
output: **2.65** A
